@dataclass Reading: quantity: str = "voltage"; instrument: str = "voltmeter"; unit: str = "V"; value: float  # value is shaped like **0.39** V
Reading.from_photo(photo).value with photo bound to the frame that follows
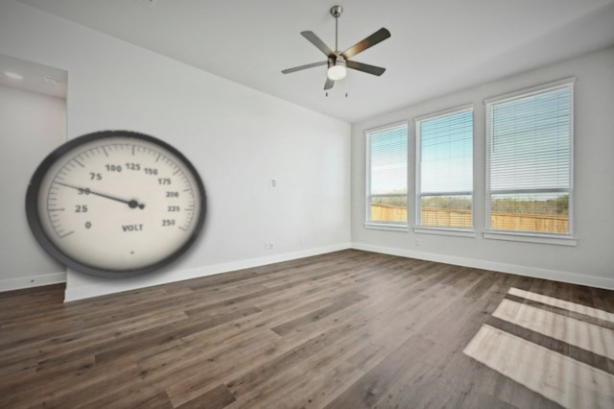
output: **50** V
